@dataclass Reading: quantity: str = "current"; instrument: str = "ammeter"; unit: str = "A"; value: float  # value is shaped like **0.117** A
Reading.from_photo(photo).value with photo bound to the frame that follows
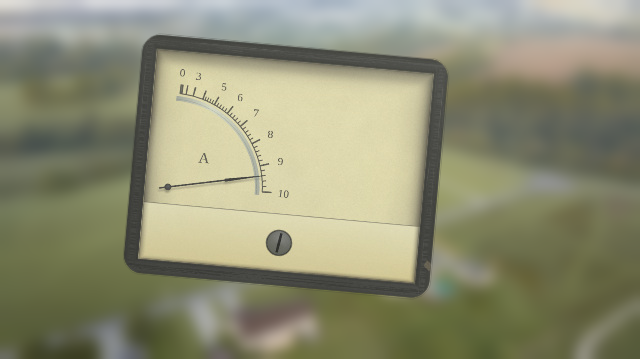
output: **9.4** A
